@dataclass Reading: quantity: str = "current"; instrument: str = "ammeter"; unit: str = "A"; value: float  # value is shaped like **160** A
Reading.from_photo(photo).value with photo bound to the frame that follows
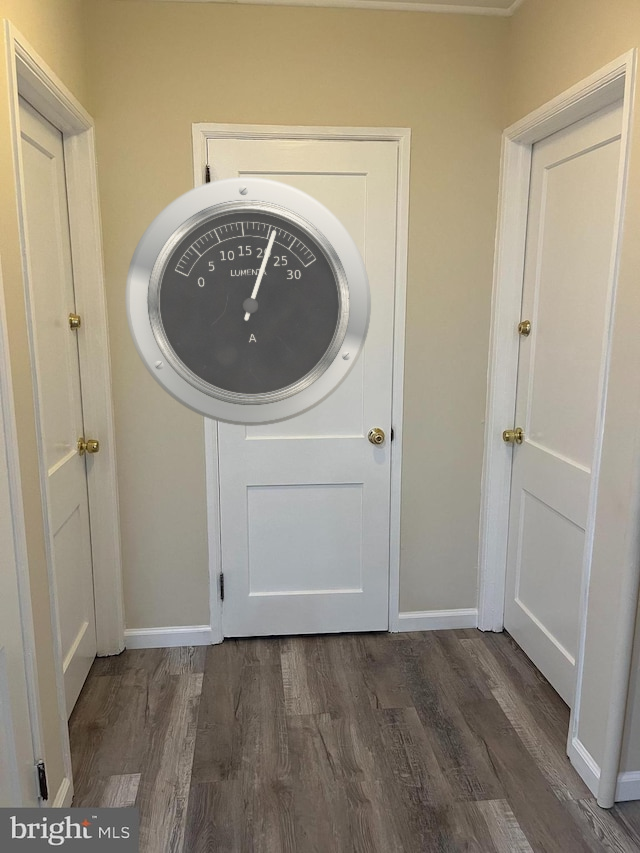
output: **21** A
